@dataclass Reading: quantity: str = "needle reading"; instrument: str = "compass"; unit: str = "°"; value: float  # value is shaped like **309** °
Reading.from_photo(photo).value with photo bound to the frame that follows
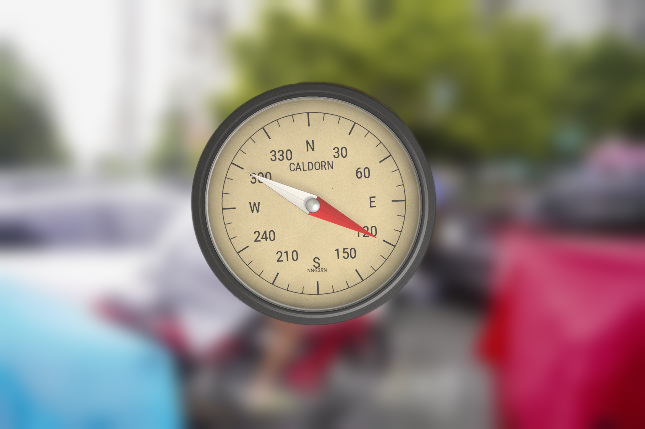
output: **120** °
